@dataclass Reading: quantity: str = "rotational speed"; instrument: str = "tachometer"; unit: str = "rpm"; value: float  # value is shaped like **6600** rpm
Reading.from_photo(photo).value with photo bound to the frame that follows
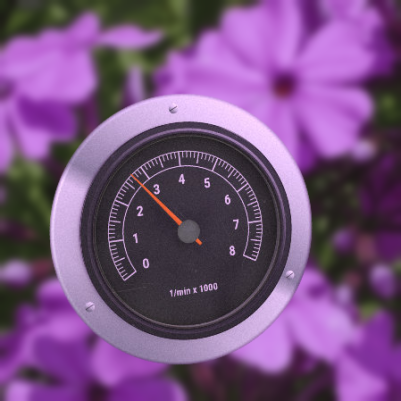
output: **2700** rpm
